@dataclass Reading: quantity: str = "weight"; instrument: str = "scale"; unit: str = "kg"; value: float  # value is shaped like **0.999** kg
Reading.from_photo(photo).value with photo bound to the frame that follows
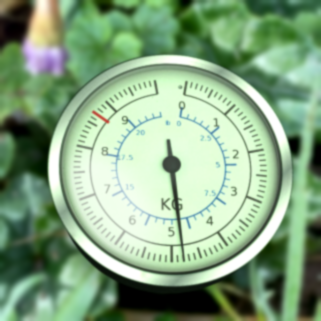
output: **4.8** kg
